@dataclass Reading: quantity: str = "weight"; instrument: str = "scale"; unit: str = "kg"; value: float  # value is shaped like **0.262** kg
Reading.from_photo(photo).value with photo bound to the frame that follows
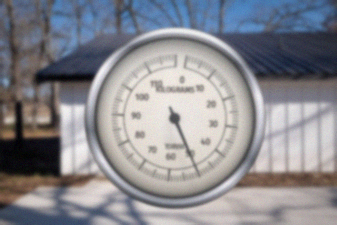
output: **50** kg
